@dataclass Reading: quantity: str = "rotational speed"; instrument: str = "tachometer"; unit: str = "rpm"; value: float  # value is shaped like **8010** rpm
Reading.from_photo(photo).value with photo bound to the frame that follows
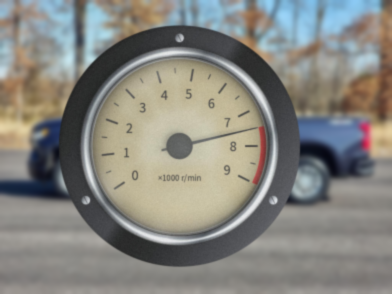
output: **7500** rpm
